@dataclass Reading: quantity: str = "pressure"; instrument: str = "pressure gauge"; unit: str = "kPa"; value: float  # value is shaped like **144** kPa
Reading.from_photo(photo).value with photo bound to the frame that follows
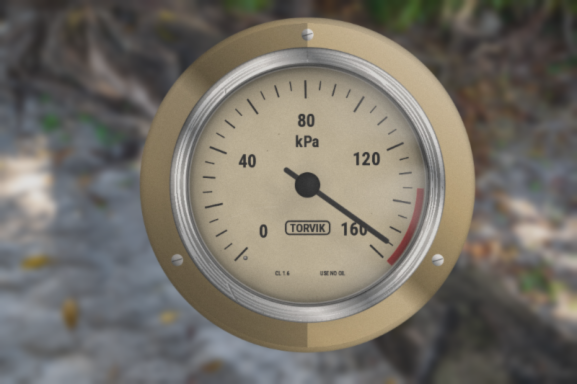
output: **155** kPa
